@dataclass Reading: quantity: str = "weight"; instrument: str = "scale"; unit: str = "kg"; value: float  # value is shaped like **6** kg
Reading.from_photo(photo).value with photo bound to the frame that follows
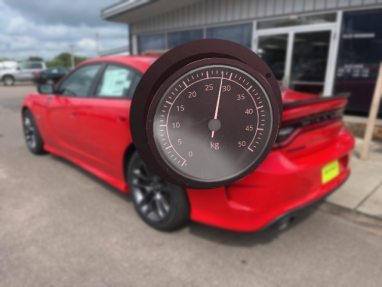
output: **28** kg
